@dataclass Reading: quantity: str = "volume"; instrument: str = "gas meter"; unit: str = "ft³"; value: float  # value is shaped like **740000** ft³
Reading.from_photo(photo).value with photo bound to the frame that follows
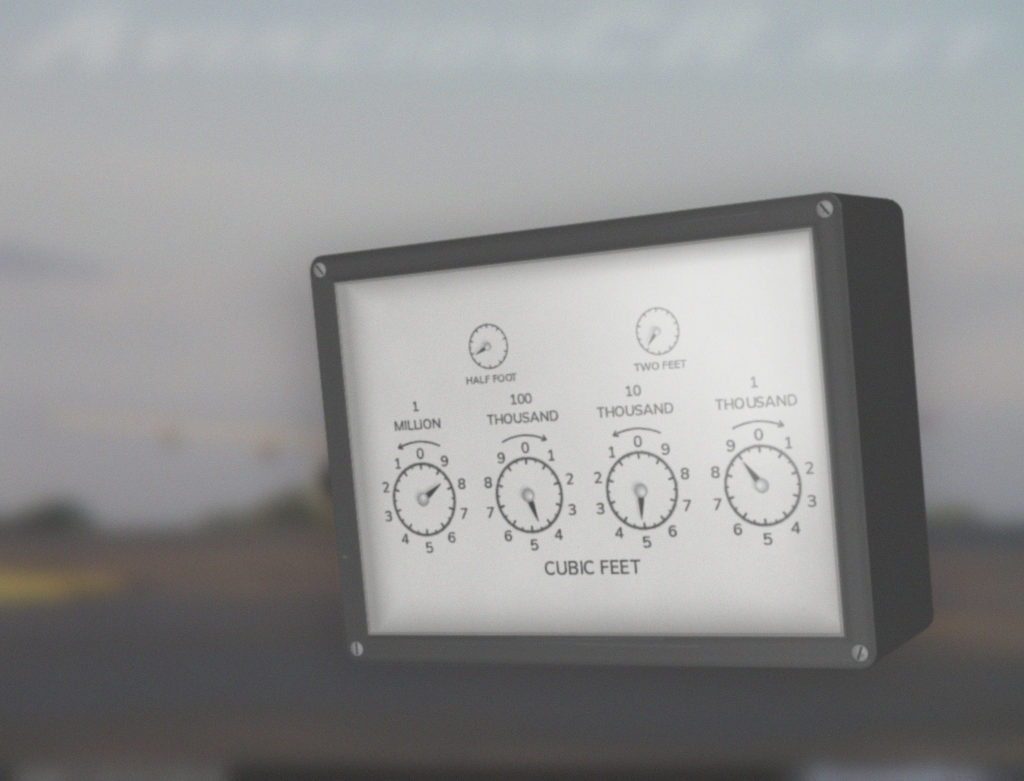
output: **844900** ft³
